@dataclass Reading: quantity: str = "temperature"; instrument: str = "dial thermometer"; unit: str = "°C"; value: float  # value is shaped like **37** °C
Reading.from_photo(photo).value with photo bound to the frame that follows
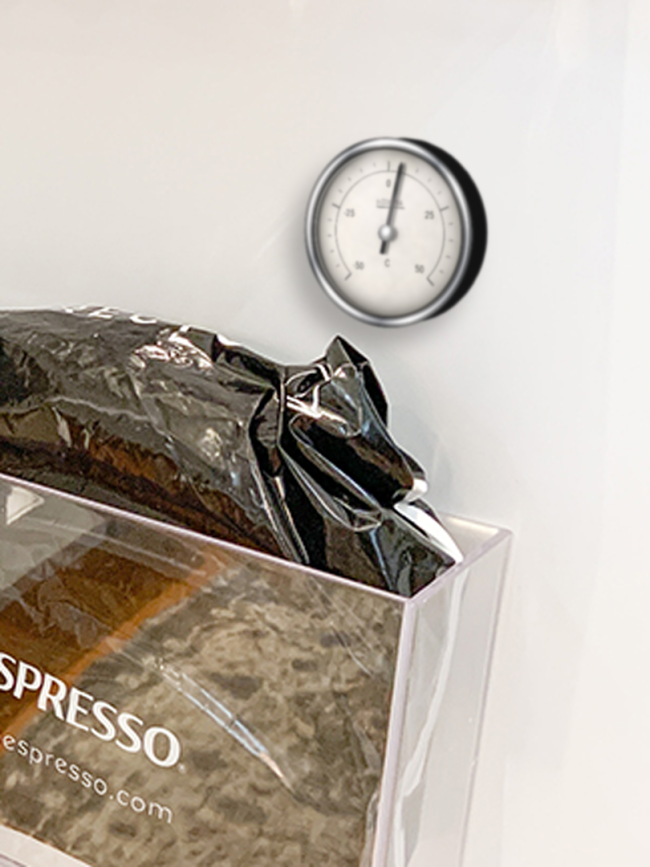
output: **5** °C
